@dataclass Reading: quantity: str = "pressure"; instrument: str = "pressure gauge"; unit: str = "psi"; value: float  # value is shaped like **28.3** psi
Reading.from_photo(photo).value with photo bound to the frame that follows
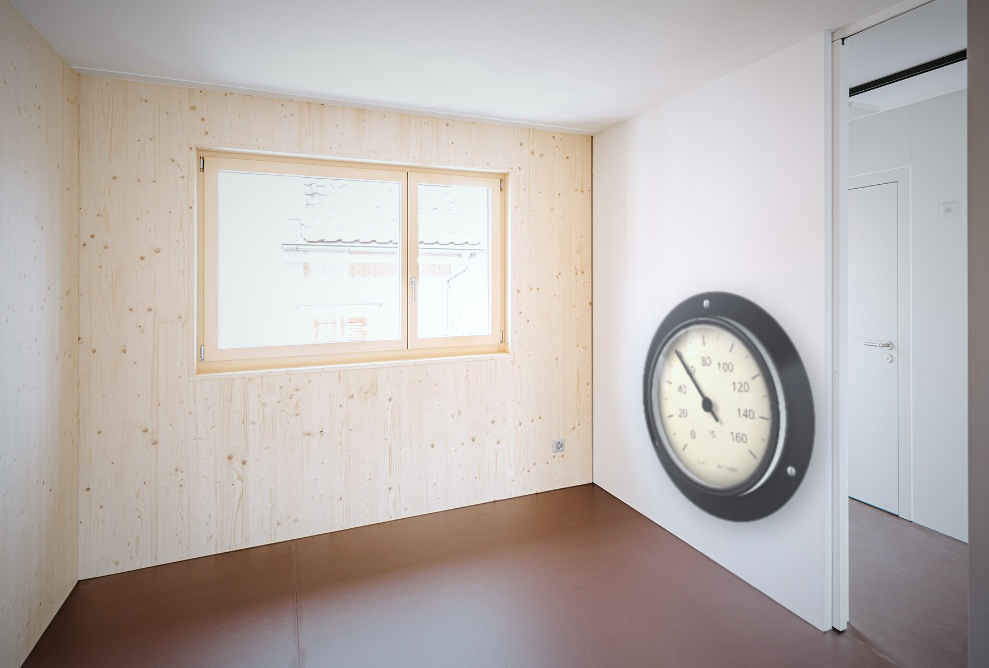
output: **60** psi
